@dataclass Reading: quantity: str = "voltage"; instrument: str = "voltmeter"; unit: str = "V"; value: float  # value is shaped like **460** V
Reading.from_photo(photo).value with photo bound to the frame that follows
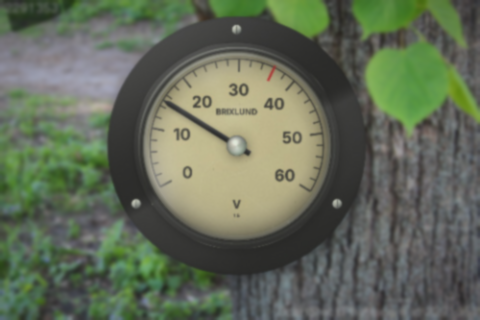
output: **15** V
